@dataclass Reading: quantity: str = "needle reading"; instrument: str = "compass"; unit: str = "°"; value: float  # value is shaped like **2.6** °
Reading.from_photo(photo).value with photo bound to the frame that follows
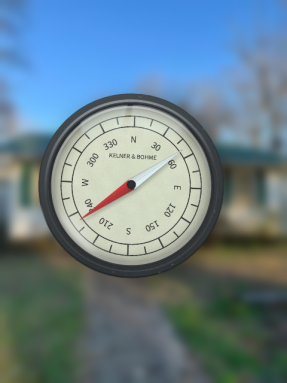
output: **232.5** °
